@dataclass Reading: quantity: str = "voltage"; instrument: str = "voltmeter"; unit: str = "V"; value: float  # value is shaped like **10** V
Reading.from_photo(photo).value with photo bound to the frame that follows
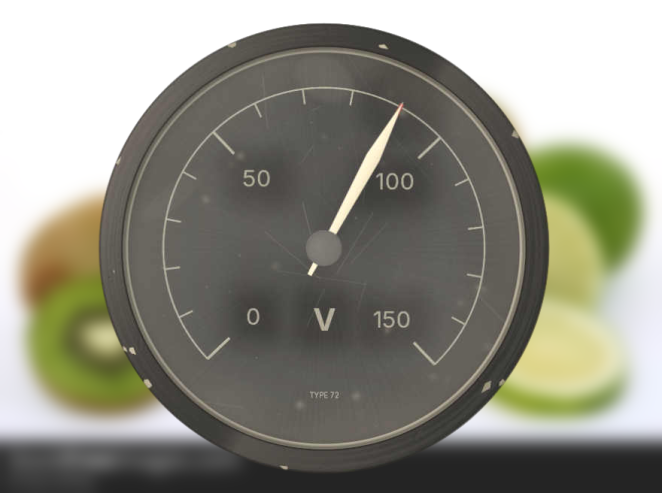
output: **90** V
